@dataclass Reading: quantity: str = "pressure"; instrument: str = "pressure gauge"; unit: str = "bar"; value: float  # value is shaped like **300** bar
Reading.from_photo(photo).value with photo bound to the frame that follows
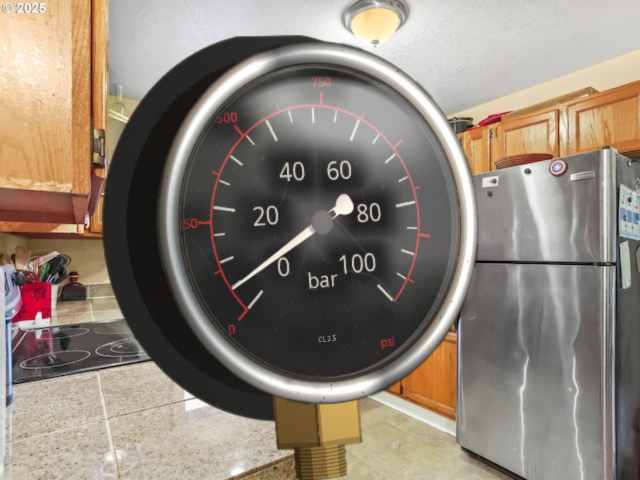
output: **5** bar
